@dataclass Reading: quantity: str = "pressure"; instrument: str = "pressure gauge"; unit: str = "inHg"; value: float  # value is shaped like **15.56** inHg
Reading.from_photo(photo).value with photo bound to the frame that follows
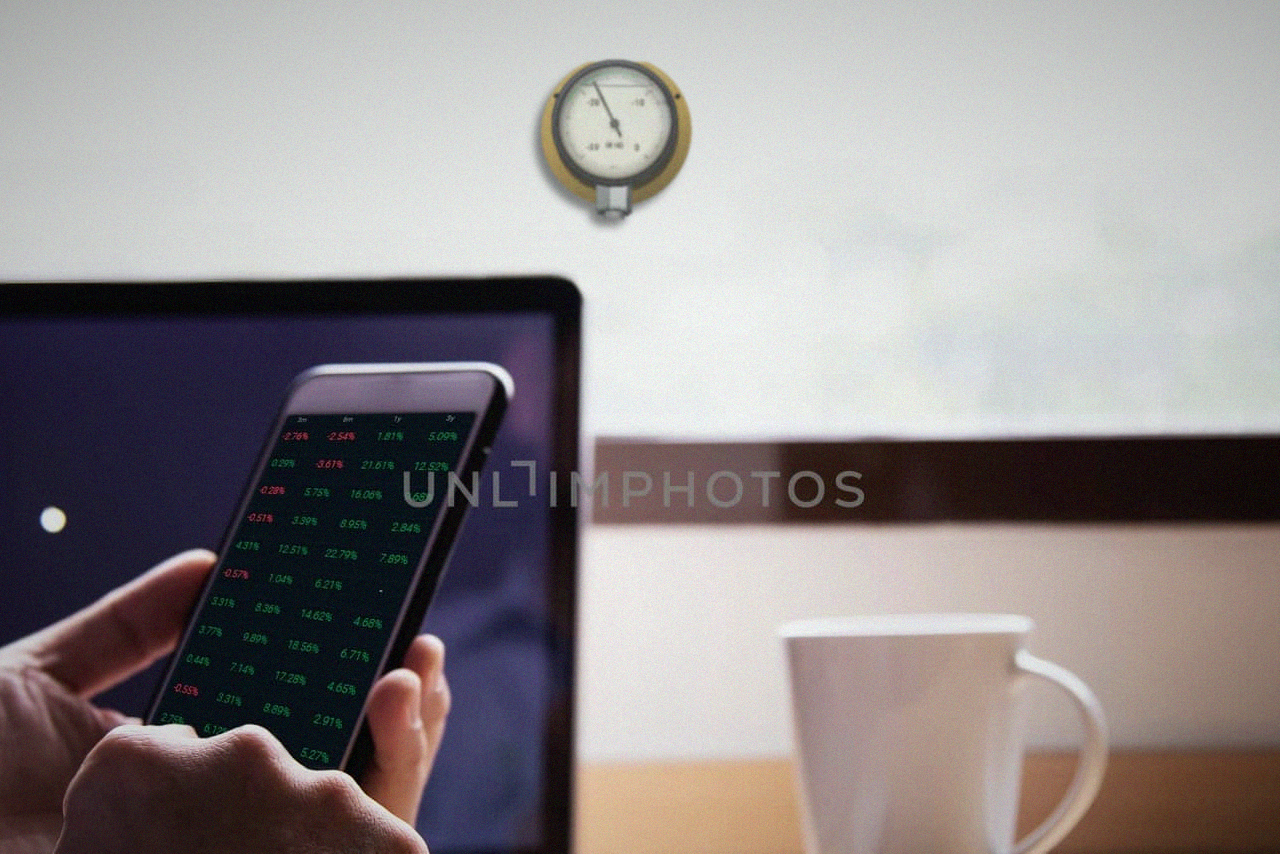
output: **-18** inHg
